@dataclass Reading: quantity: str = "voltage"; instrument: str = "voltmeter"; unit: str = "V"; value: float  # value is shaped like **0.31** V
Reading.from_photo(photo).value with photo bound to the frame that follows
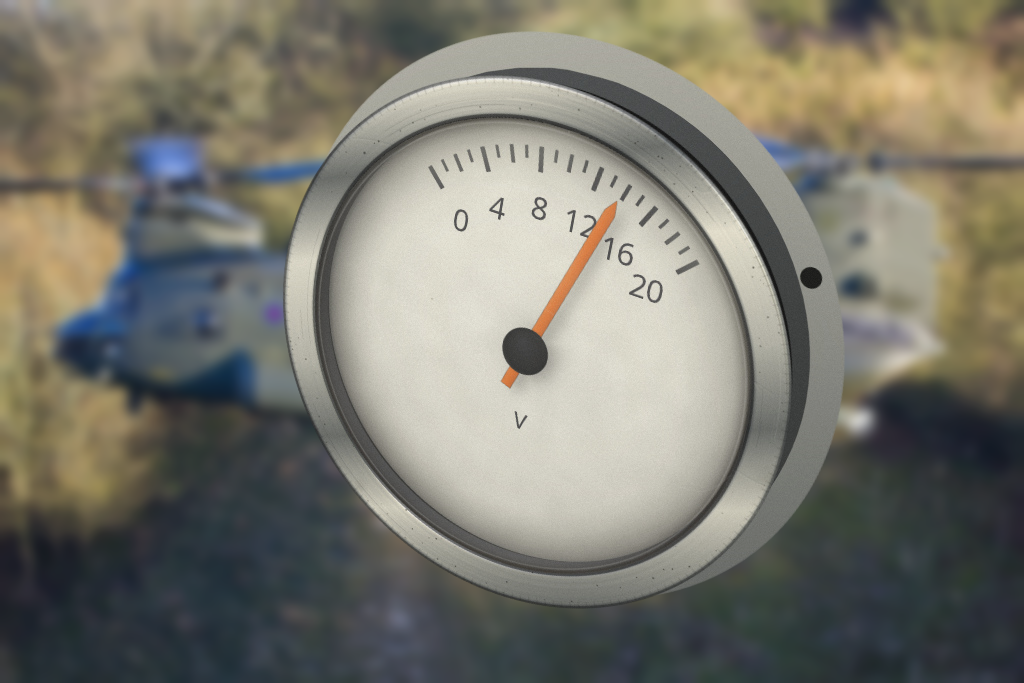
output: **14** V
